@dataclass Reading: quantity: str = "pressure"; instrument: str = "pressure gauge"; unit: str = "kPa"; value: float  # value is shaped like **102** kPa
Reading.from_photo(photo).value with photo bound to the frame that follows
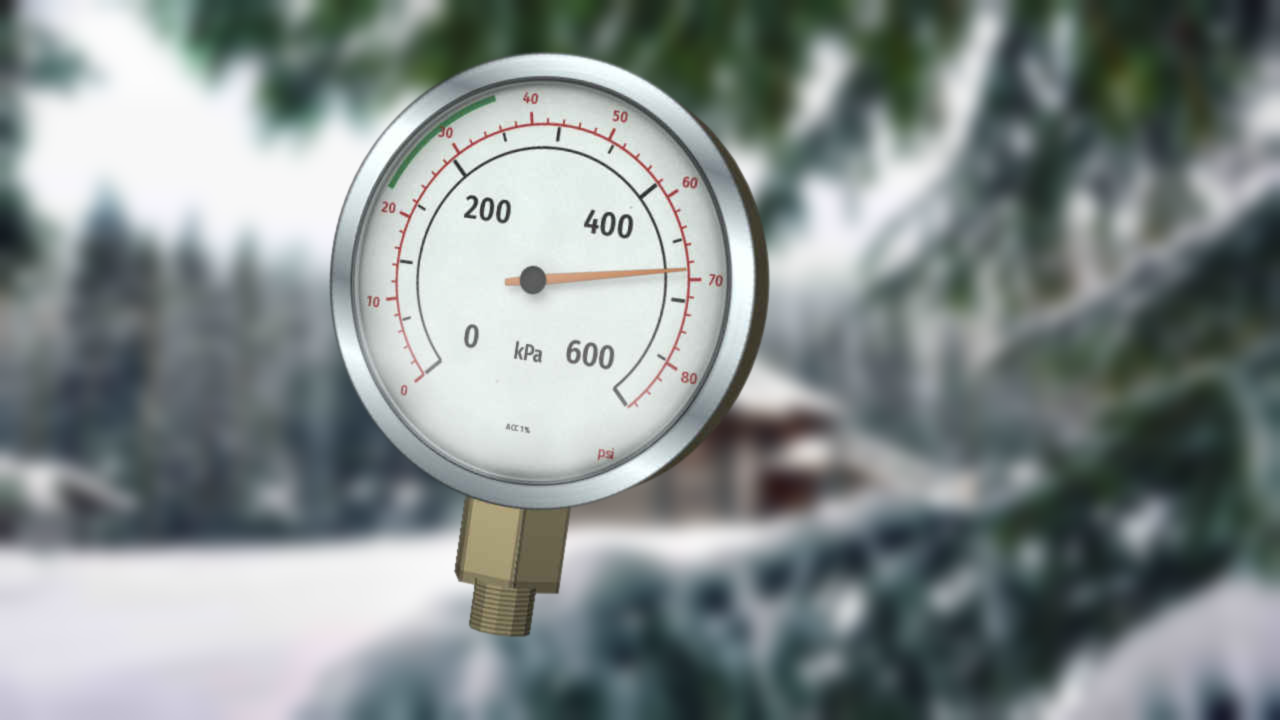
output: **475** kPa
